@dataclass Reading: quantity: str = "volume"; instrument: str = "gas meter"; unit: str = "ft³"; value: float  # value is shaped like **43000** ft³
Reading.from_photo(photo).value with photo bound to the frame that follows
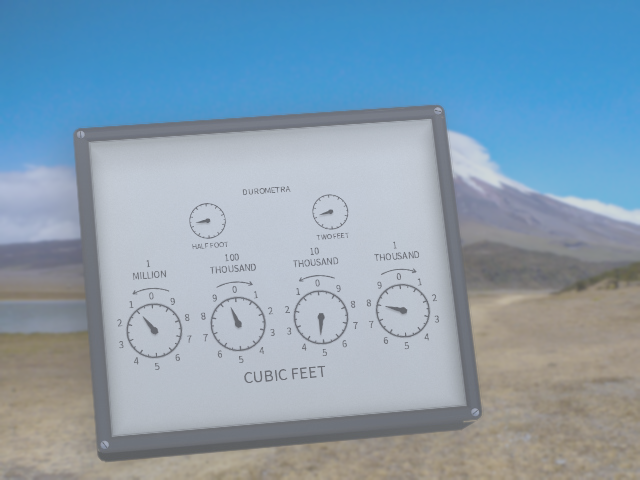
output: **94800** ft³
